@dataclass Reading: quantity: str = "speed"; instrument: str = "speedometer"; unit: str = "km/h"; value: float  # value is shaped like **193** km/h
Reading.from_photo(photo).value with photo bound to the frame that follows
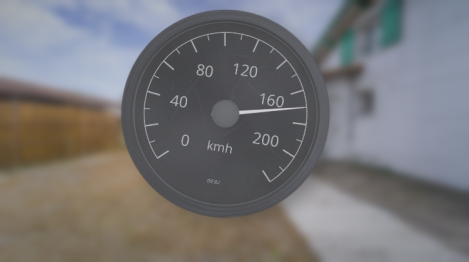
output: **170** km/h
